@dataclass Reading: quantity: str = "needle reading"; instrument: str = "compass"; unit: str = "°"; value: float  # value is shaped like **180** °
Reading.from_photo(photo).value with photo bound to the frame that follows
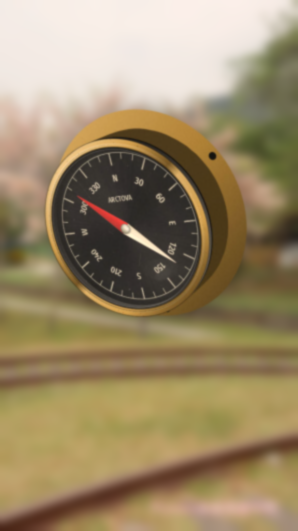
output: **310** °
